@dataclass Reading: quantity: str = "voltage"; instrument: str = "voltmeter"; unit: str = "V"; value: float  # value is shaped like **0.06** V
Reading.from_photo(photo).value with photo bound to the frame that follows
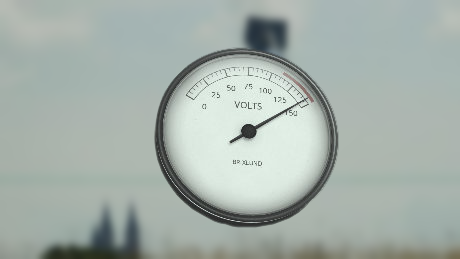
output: **145** V
